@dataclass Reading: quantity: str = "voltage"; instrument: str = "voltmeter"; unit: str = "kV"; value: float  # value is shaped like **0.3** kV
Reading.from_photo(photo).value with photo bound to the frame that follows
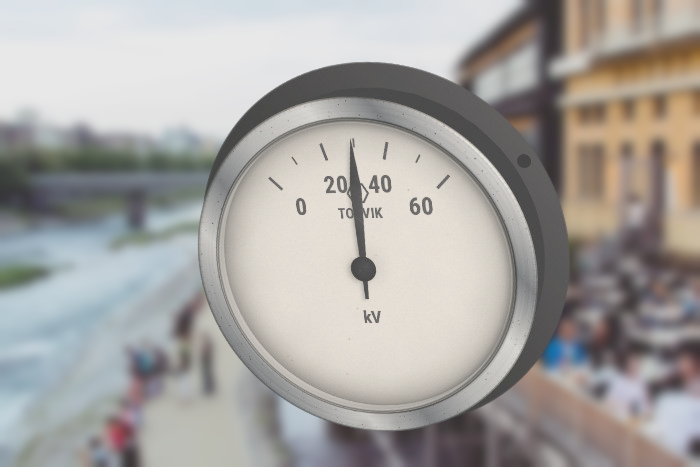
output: **30** kV
